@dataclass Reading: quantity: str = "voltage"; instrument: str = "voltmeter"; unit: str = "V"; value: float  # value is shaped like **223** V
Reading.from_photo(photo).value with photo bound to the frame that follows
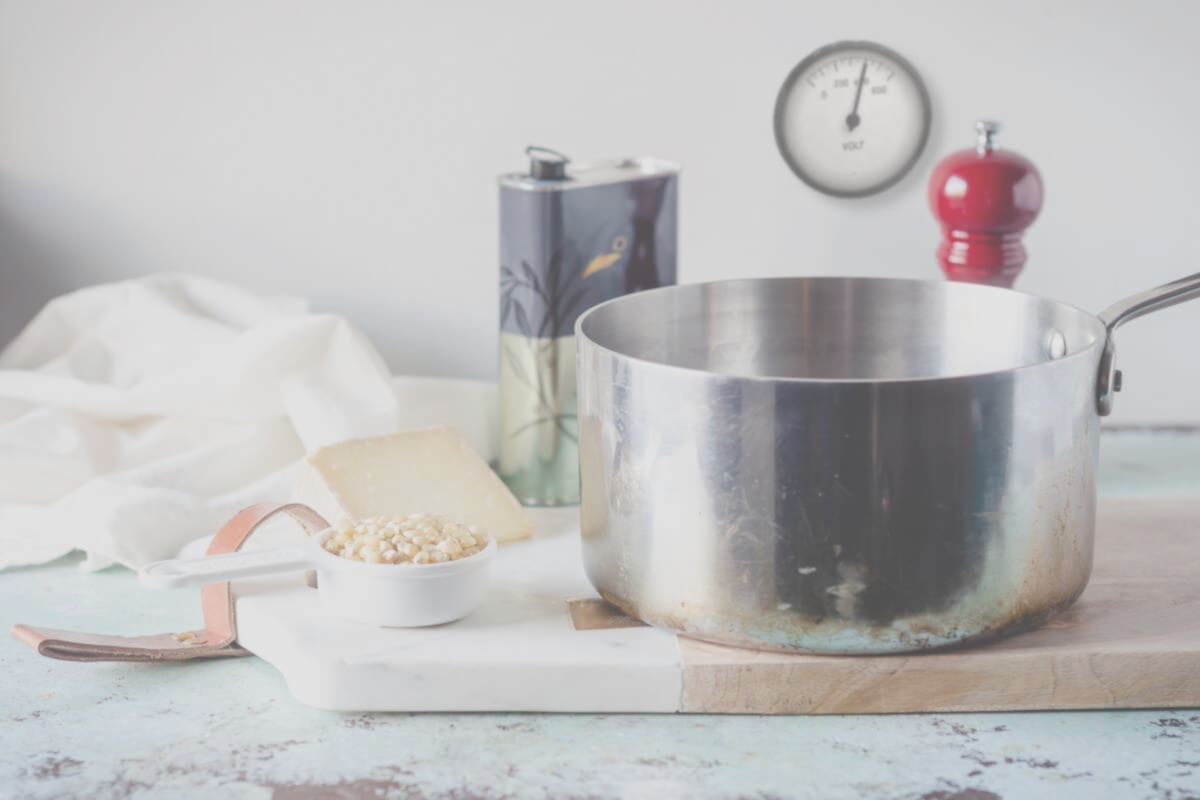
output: **400** V
